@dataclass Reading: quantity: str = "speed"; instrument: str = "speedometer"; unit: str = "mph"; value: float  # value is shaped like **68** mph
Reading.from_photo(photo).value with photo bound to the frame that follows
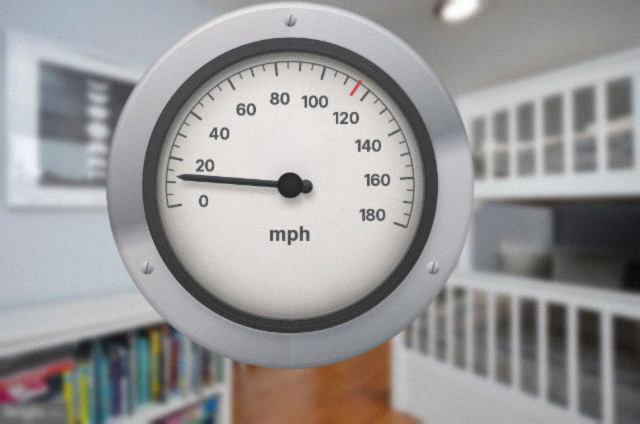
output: **12.5** mph
